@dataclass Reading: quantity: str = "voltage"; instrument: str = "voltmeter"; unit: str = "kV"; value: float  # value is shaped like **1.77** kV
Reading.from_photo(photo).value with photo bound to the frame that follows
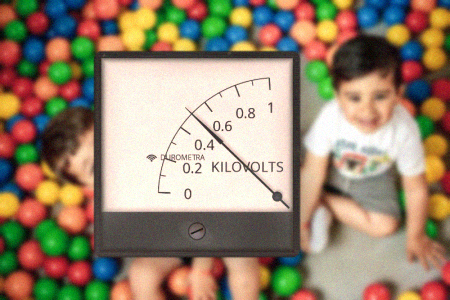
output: **0.5** kV
